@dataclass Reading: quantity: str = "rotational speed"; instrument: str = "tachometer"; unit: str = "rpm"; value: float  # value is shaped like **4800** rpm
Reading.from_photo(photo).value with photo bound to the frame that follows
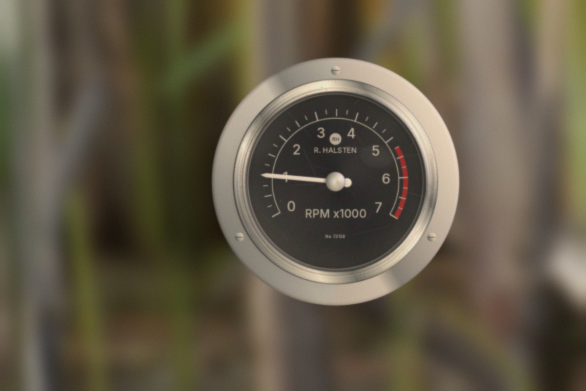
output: **1000** rpm
